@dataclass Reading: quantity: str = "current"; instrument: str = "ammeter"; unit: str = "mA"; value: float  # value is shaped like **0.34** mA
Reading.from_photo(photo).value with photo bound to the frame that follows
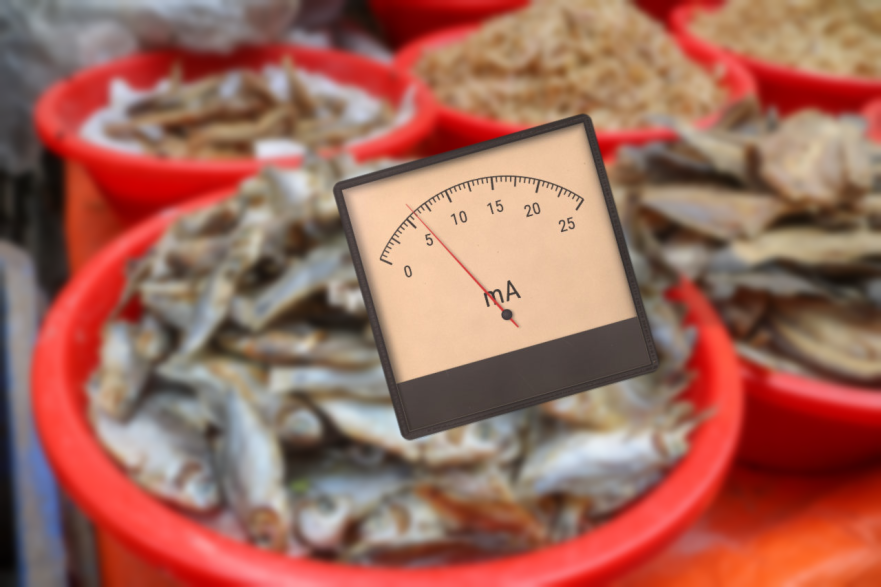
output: **6** mA
